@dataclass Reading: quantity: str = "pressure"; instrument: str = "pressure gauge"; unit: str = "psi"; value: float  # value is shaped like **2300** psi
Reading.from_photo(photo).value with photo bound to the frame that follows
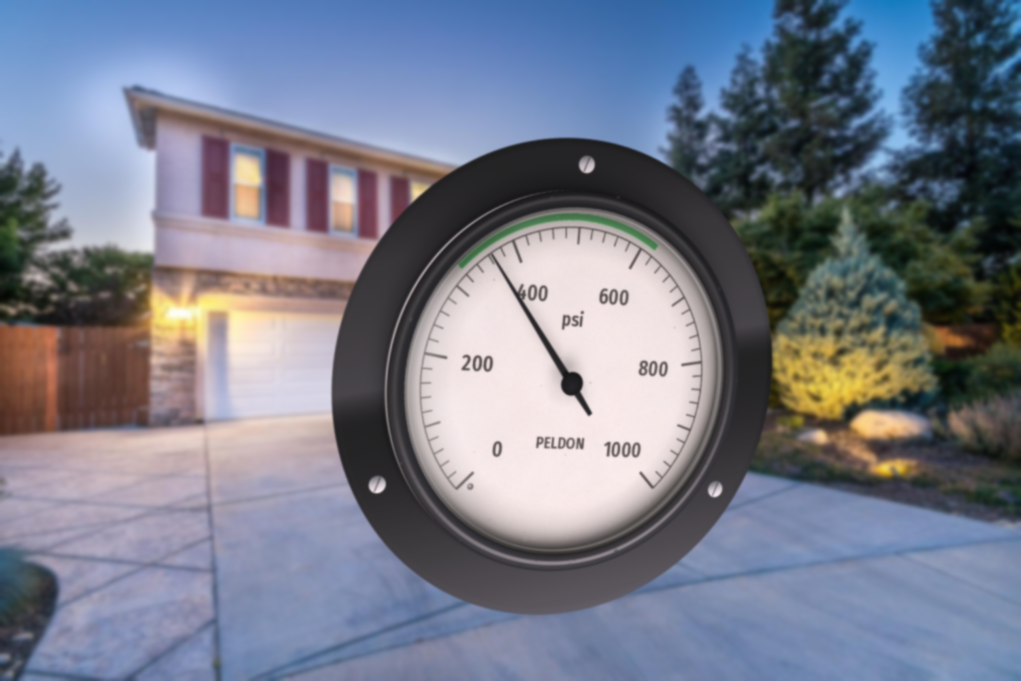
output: **360** psi
